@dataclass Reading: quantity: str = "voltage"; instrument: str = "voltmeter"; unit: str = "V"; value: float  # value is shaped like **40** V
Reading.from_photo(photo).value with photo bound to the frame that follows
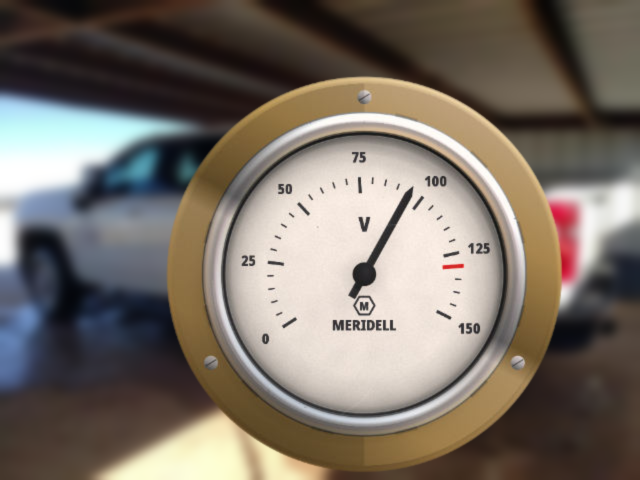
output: **95** V
